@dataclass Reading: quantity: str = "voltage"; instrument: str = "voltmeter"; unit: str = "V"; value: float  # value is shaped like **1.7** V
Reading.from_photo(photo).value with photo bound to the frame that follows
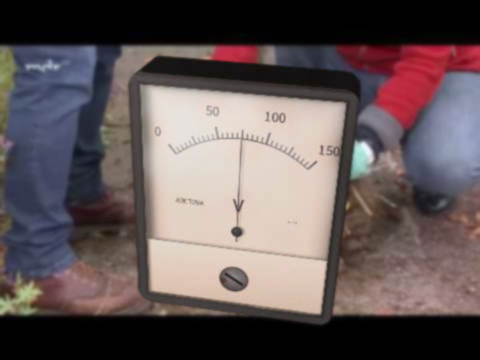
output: **75** V
